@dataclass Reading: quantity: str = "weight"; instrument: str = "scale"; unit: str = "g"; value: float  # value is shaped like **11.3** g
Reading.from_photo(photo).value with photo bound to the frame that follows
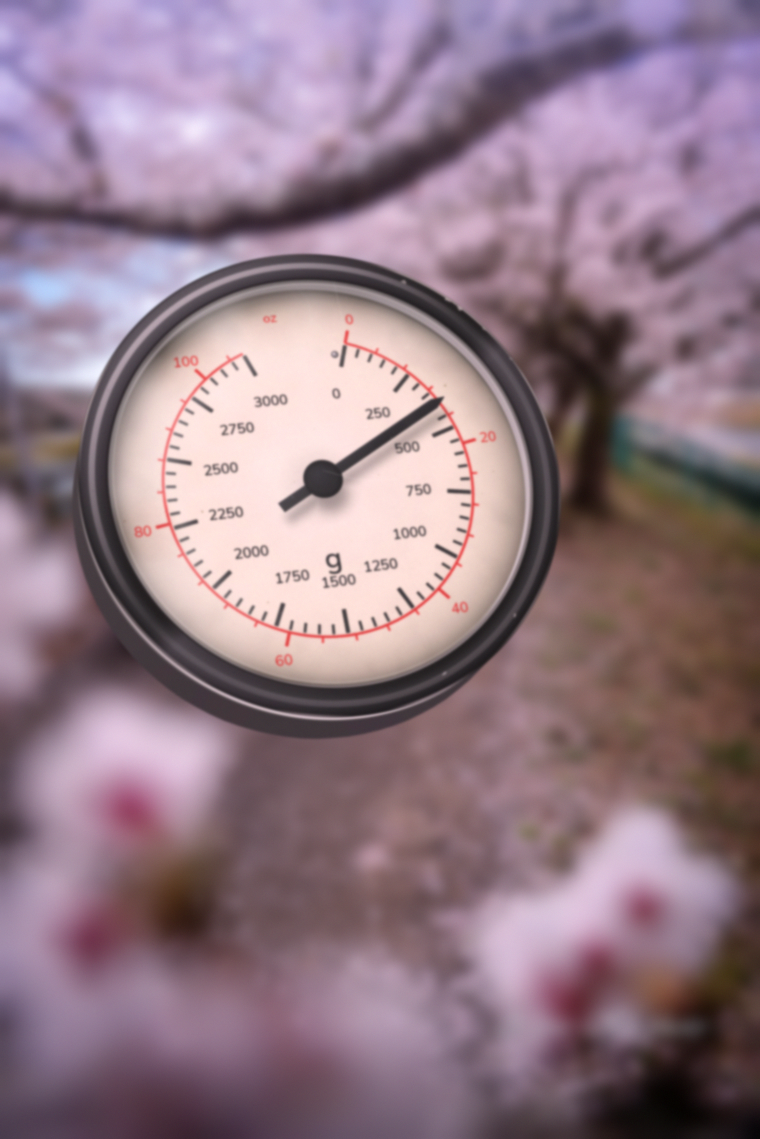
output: **400** g
